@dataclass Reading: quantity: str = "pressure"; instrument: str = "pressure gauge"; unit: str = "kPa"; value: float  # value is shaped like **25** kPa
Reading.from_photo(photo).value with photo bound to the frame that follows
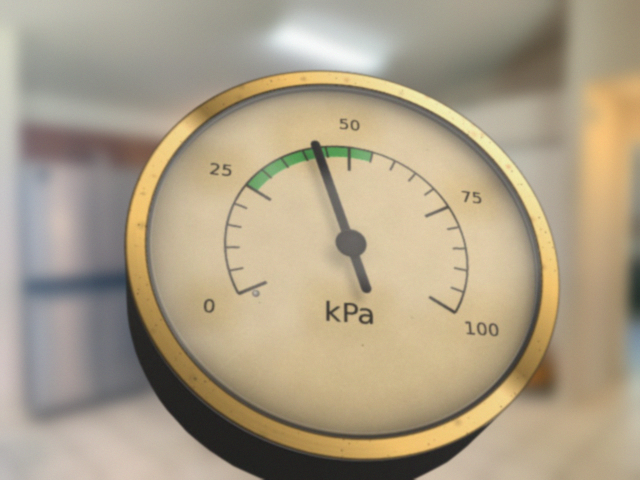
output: **42.5** kPa
